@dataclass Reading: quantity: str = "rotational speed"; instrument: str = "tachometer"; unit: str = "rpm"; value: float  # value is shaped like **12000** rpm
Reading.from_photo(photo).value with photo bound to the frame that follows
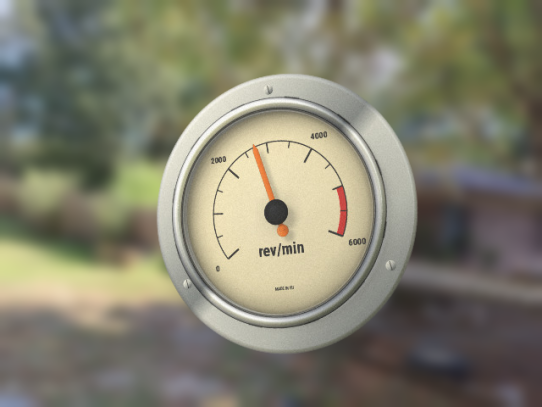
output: **2750** rpm
